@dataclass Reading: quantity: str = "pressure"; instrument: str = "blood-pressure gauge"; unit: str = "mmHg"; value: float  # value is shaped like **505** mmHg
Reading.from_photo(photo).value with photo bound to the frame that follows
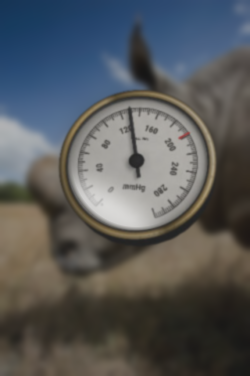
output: **130** mmHg
